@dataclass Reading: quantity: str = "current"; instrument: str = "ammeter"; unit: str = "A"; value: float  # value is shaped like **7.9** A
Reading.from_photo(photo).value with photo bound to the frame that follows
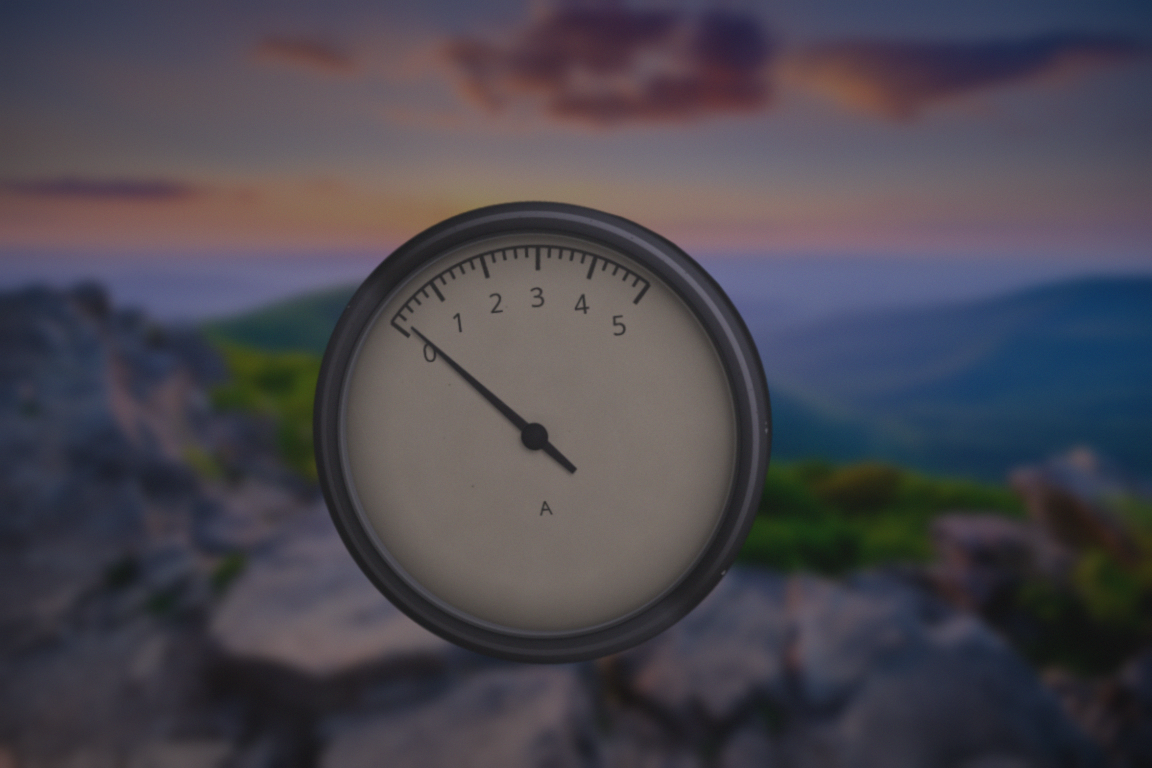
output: **0.2** A
